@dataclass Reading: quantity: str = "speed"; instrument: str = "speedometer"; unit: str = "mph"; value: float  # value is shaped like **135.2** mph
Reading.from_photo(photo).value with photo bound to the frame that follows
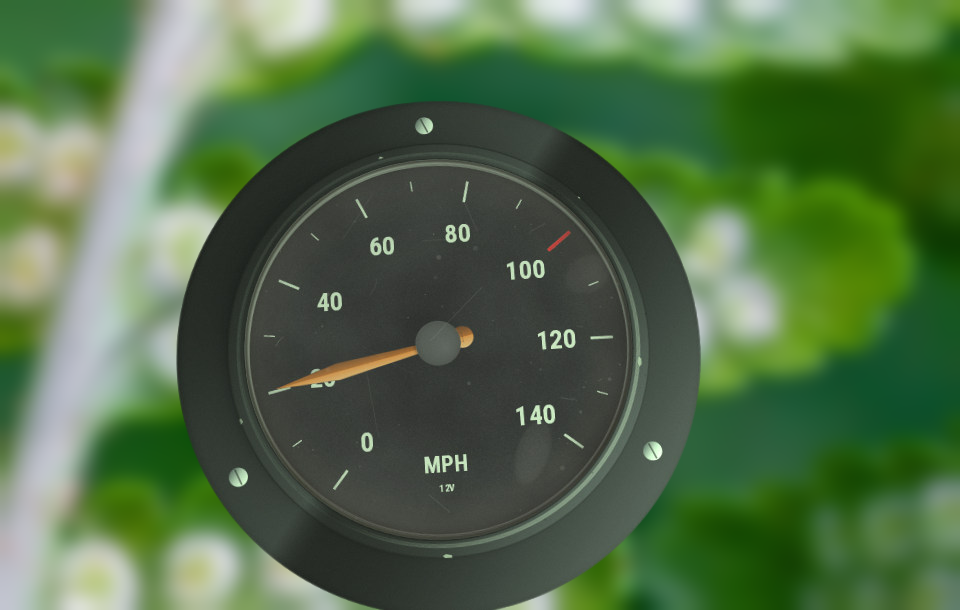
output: **20** mph
